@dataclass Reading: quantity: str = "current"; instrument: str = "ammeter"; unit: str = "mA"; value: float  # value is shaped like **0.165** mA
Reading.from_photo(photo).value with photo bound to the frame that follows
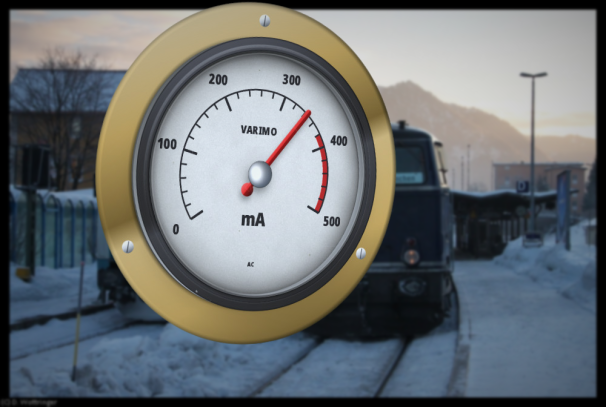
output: **340** mA
